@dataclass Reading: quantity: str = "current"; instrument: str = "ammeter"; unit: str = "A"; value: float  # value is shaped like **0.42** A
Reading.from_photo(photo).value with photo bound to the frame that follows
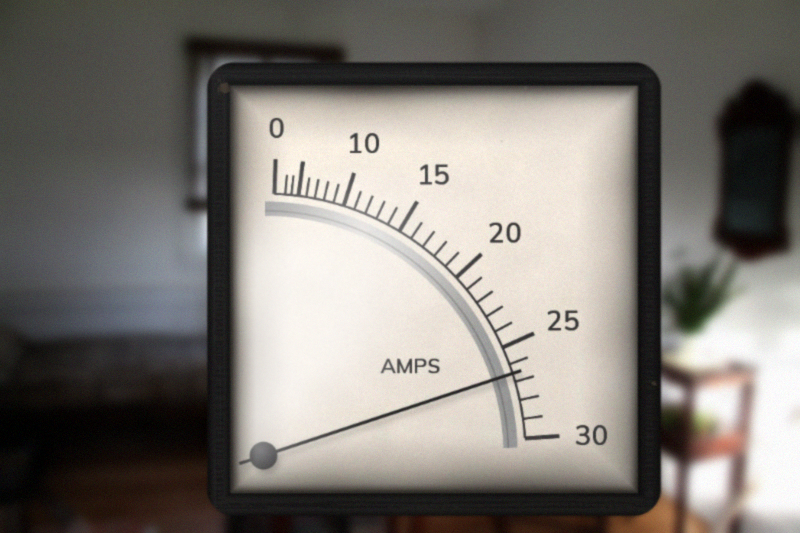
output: **26.5** A
